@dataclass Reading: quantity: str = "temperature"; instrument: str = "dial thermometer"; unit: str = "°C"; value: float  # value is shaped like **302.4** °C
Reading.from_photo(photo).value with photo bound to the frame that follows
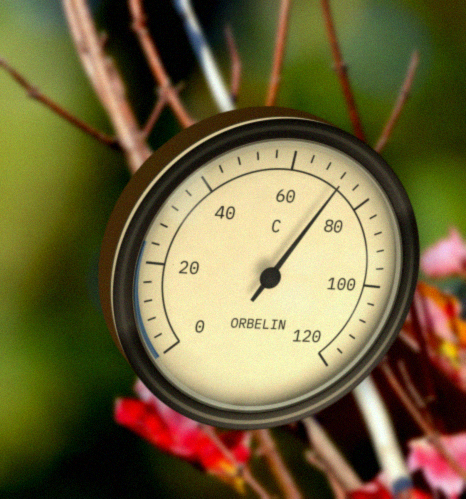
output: **72** °C
